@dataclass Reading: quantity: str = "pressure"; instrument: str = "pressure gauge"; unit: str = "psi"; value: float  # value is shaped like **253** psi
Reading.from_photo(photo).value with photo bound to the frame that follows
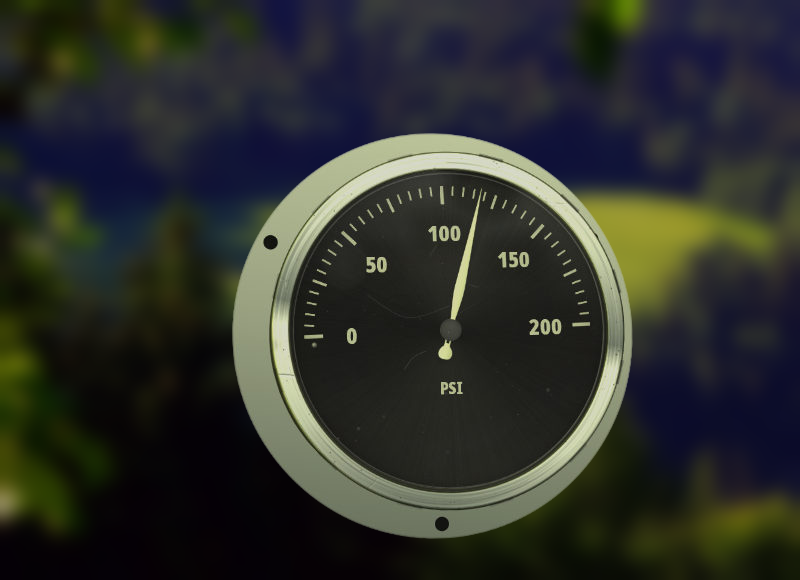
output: **117.5** psi
